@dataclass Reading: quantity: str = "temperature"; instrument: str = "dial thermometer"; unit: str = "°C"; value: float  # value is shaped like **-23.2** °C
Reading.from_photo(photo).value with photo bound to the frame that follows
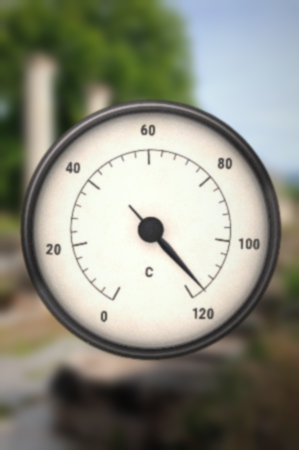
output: **116** °C
